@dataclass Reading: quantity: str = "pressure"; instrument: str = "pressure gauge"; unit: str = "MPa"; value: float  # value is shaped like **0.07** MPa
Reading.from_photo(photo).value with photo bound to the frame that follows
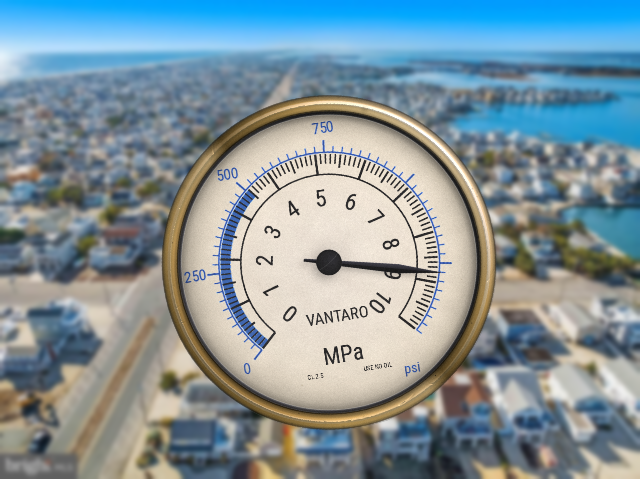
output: **8.8** MPa
